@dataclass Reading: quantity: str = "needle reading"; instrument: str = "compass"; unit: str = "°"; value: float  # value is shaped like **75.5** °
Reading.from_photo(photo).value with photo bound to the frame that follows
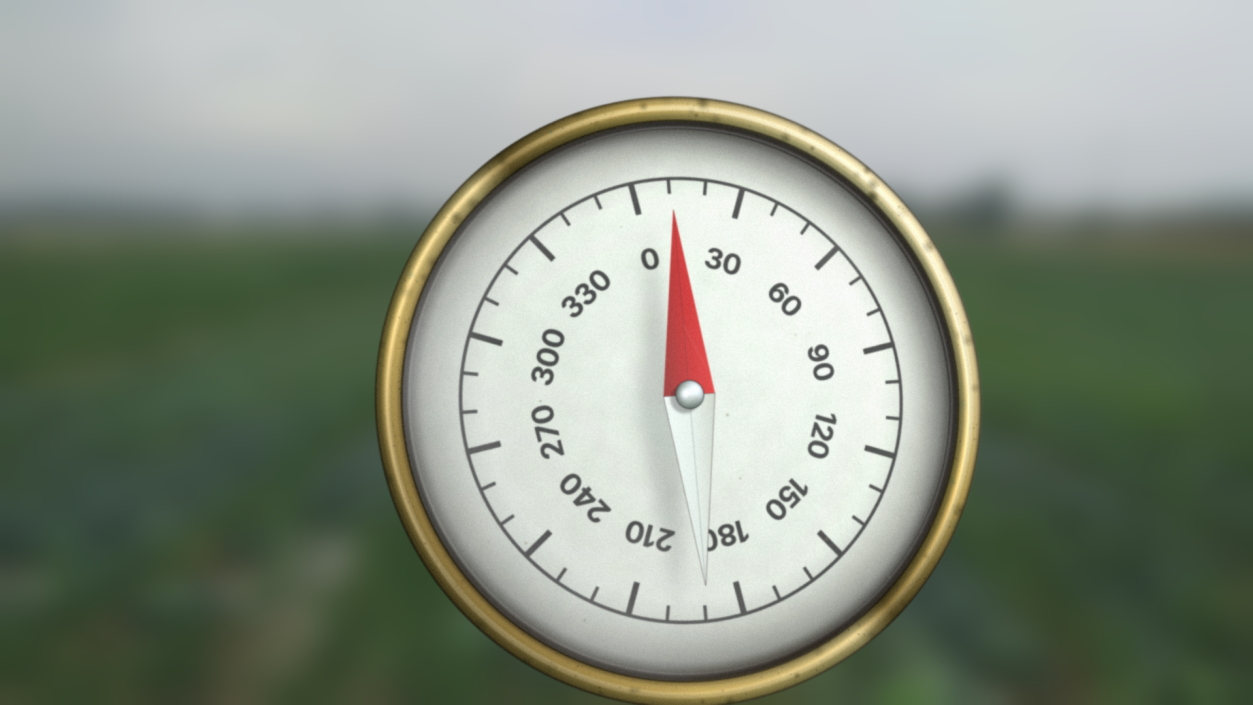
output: **10** °
